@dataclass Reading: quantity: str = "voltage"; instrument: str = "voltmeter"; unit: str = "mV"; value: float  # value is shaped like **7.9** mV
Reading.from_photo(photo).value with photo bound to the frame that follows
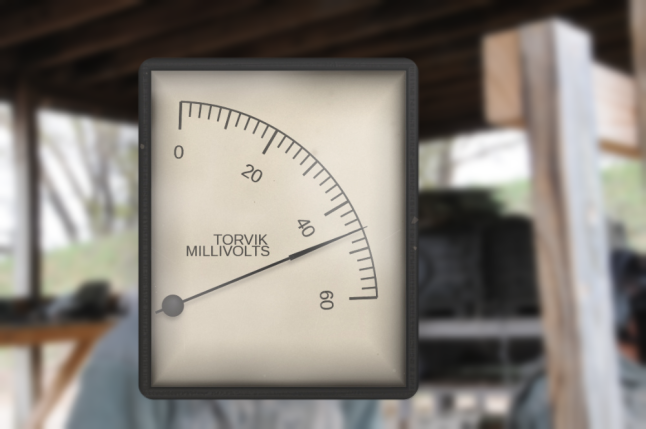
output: **46** mV
